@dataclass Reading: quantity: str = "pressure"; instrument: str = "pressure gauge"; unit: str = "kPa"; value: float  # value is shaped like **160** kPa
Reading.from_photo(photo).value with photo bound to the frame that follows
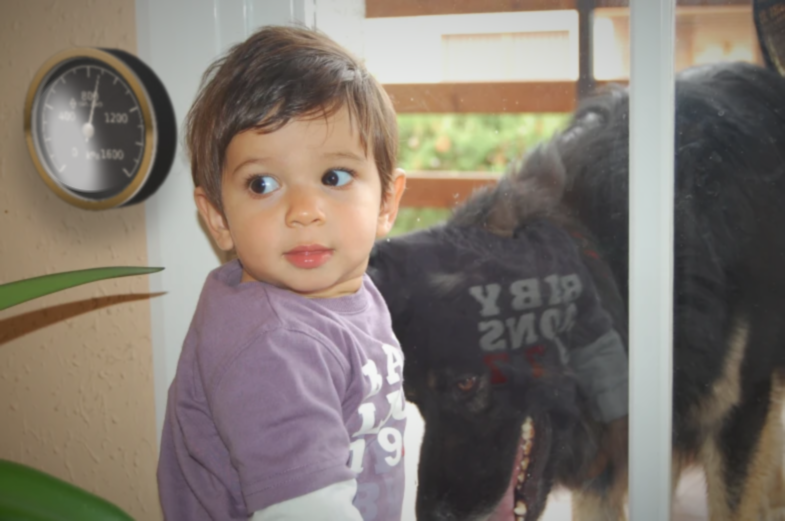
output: **900** kPa
